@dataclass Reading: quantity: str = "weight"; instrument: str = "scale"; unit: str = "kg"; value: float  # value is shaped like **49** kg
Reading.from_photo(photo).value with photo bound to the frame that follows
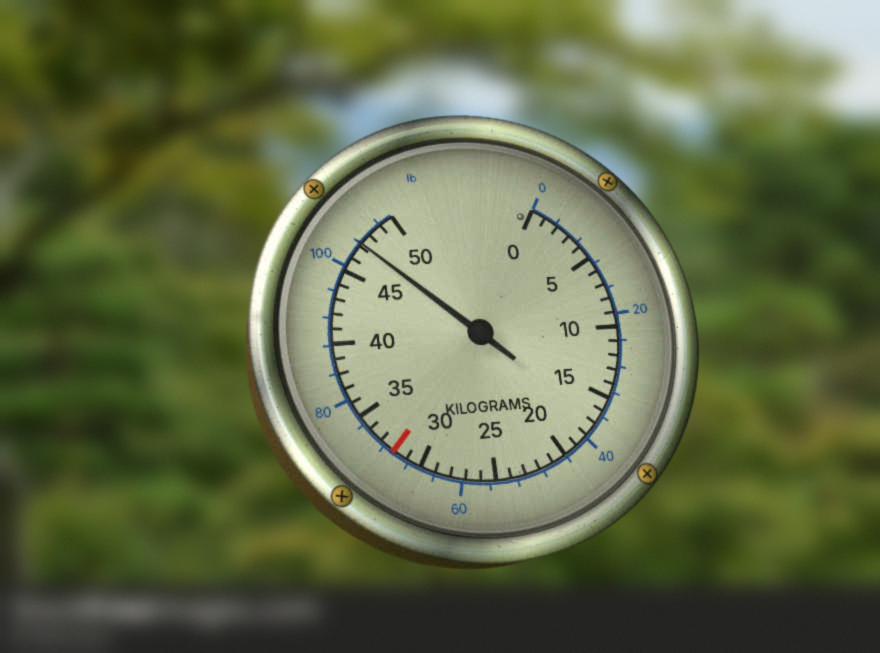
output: **47** kg
